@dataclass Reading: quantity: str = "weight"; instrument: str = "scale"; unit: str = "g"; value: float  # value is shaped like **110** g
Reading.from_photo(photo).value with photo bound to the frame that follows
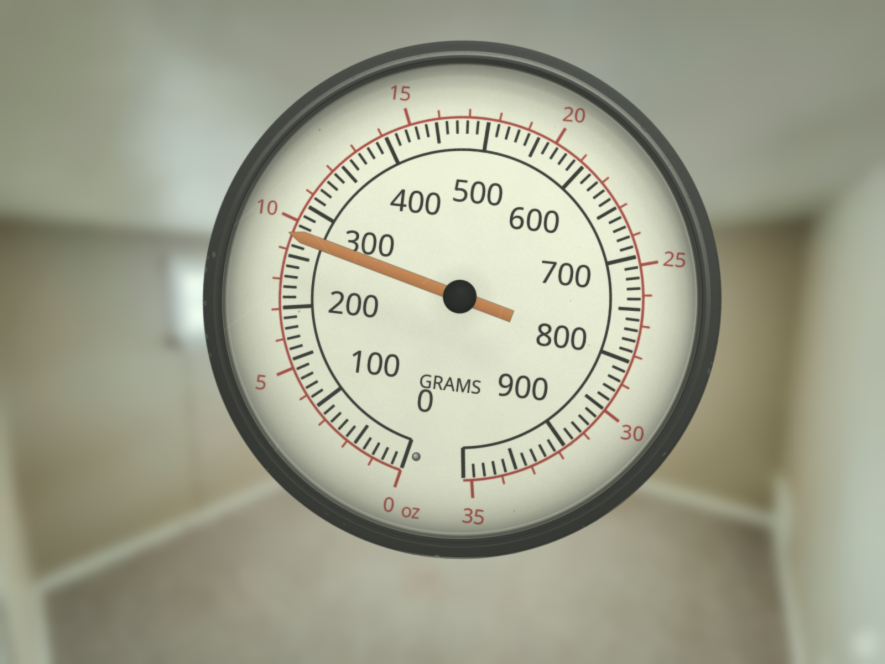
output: **270** g
